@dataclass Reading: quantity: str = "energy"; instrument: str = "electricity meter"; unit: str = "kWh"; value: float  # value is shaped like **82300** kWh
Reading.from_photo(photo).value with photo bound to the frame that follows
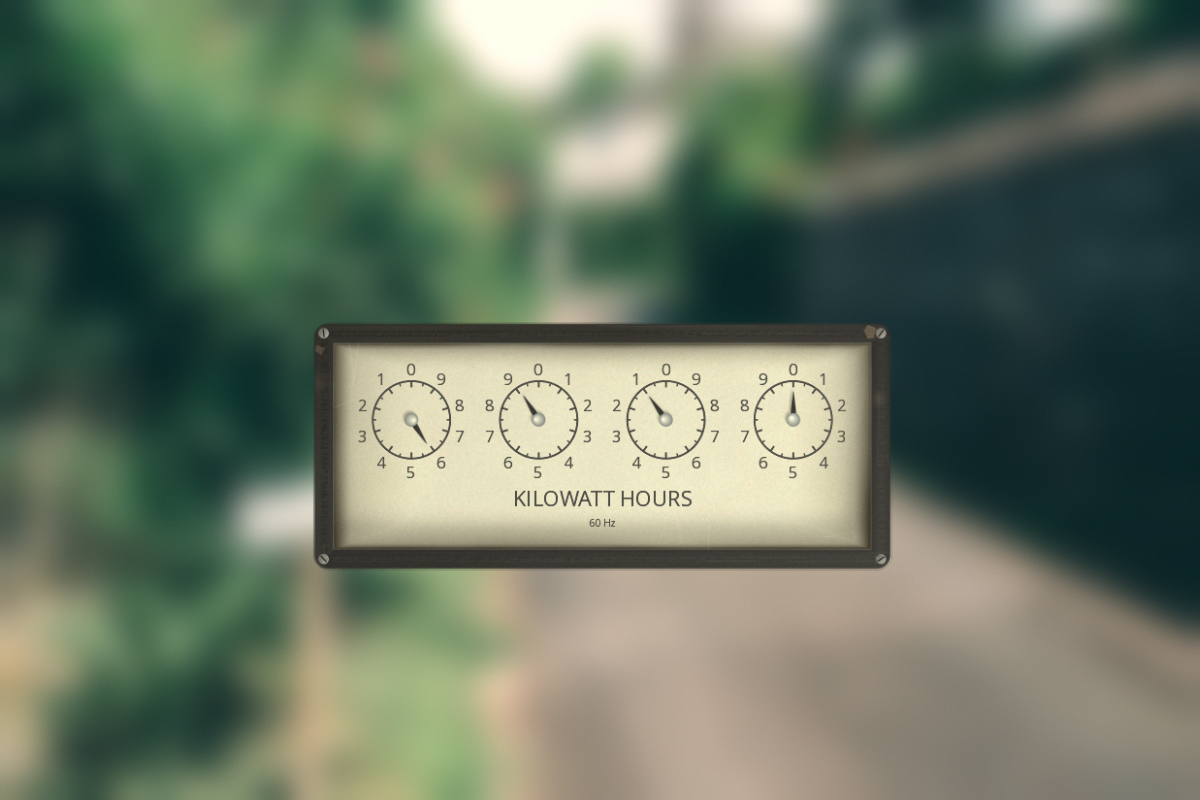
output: **5910** kWh
